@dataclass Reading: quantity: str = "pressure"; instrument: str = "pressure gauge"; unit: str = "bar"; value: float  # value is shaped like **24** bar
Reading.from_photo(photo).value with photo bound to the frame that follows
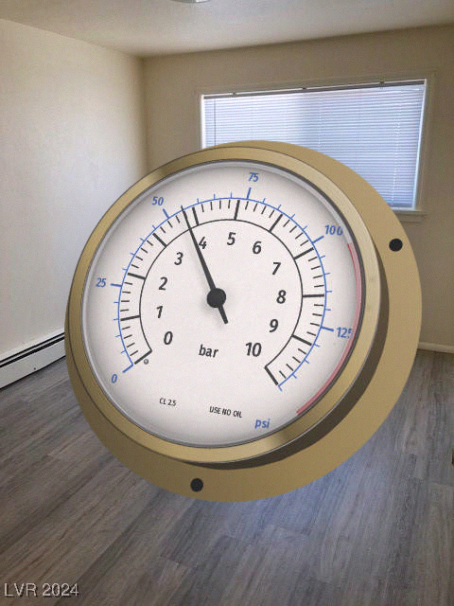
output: **3.8** bar
